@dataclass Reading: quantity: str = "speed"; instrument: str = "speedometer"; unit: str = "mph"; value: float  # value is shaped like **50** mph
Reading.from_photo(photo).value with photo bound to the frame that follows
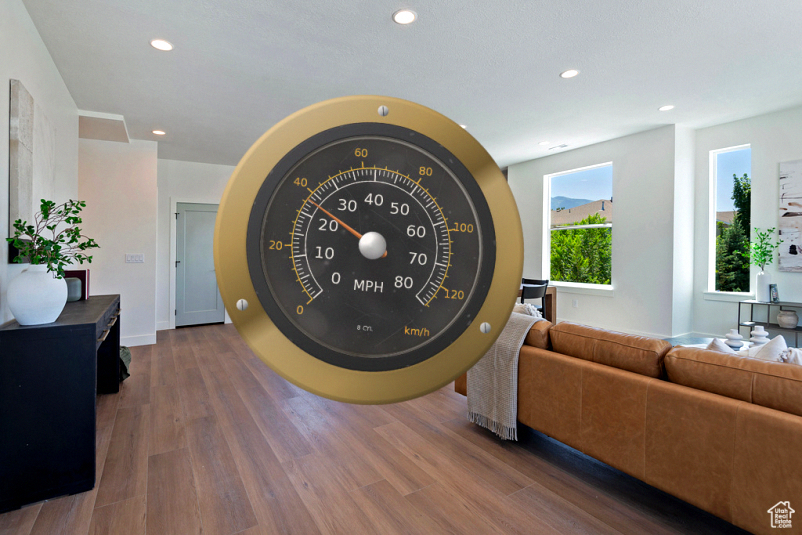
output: **23** mph
